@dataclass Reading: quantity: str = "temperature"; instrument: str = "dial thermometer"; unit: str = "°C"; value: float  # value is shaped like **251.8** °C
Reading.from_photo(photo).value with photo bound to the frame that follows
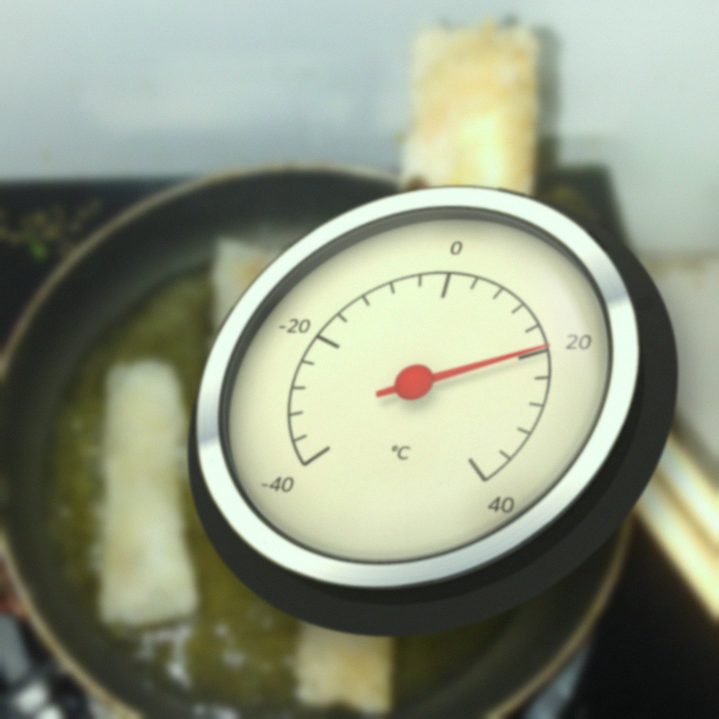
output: **20** °C
